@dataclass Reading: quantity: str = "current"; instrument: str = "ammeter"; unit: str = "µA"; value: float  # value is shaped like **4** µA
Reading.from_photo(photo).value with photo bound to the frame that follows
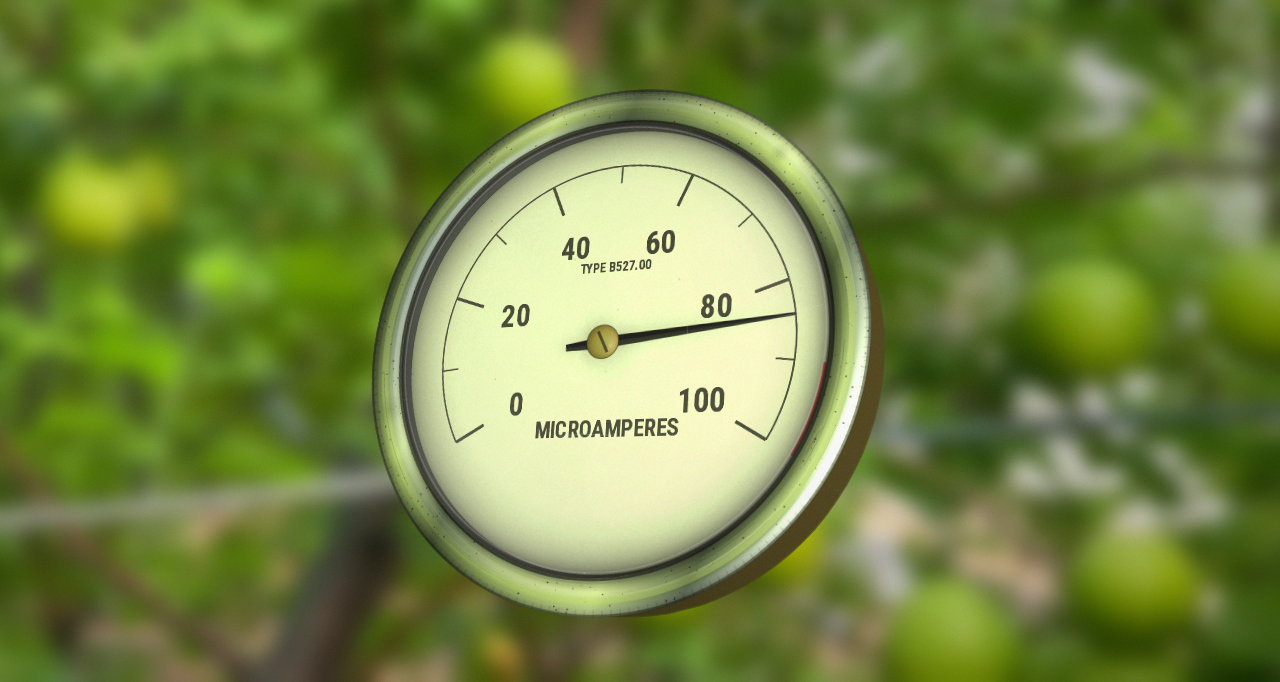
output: **85** µA
